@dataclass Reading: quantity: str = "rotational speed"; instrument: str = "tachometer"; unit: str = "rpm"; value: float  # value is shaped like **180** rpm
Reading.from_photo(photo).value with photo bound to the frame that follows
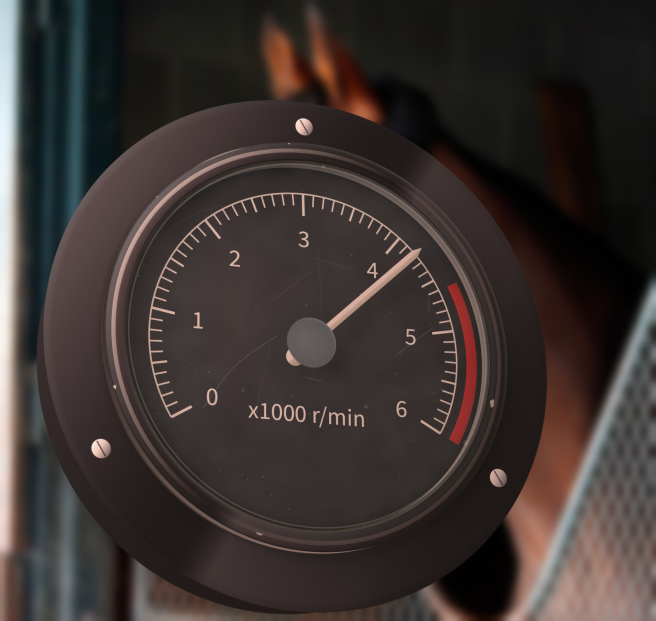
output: **4200** rpm
